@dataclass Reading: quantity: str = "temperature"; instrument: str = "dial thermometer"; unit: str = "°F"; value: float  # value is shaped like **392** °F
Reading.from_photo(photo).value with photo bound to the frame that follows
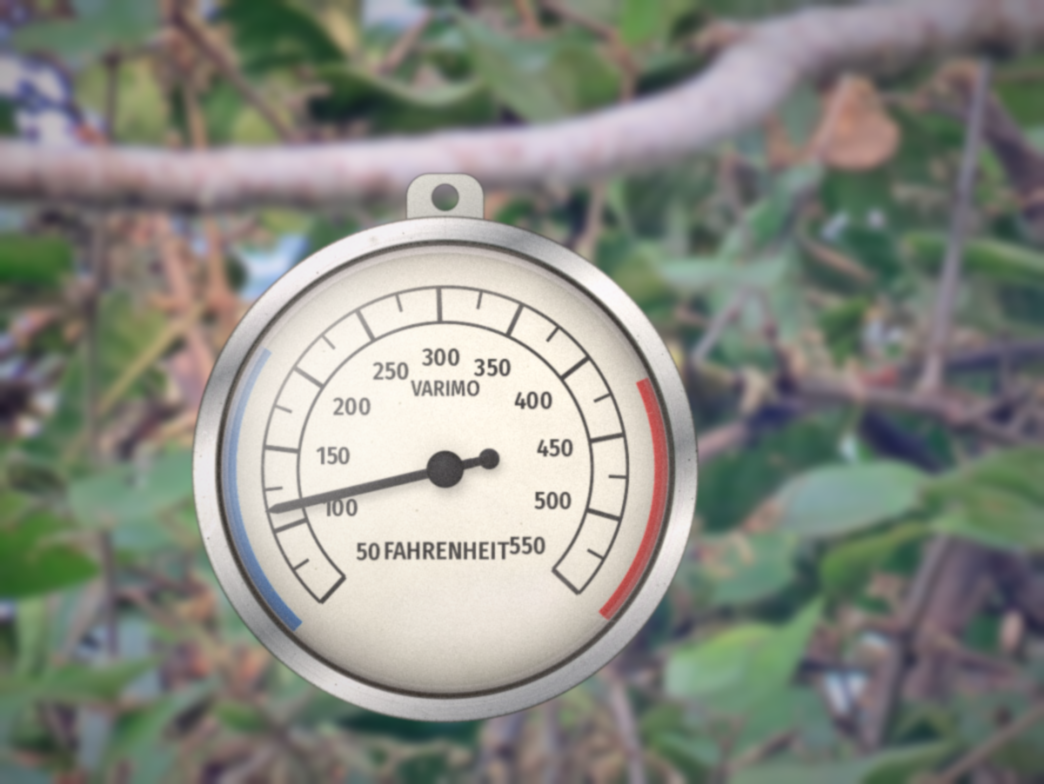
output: **112.5** °F
